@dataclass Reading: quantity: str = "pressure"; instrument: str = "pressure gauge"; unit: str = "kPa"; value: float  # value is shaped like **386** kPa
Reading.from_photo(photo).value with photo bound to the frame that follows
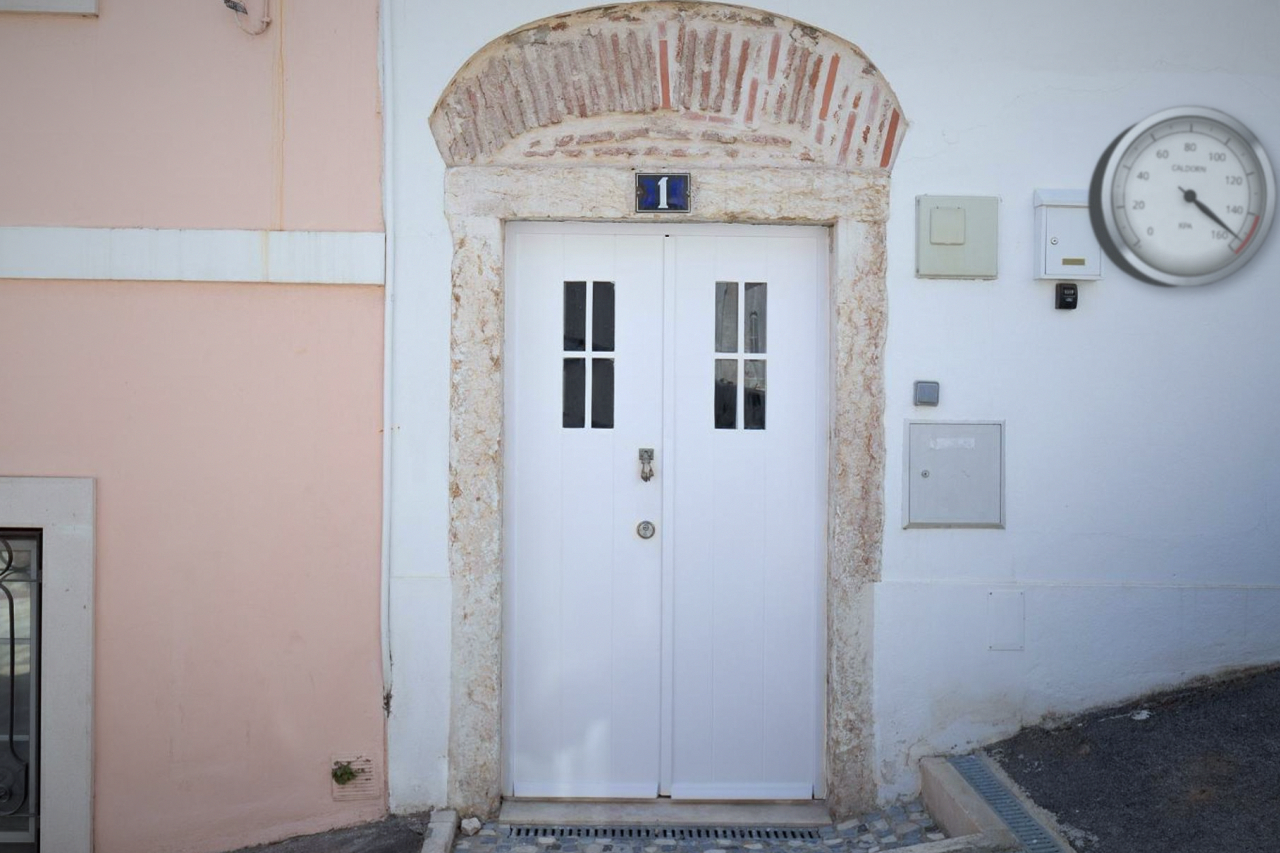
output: **155** kPa
